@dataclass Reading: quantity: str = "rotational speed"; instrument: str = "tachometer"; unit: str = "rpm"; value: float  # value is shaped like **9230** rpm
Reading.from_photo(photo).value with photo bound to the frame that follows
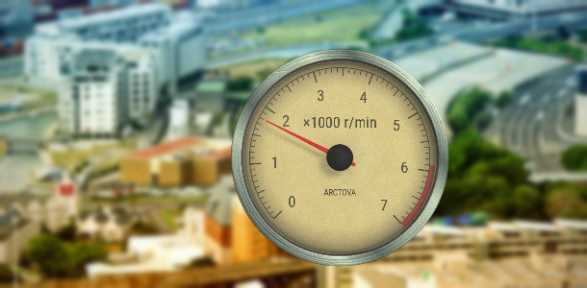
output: **1800** rpm
